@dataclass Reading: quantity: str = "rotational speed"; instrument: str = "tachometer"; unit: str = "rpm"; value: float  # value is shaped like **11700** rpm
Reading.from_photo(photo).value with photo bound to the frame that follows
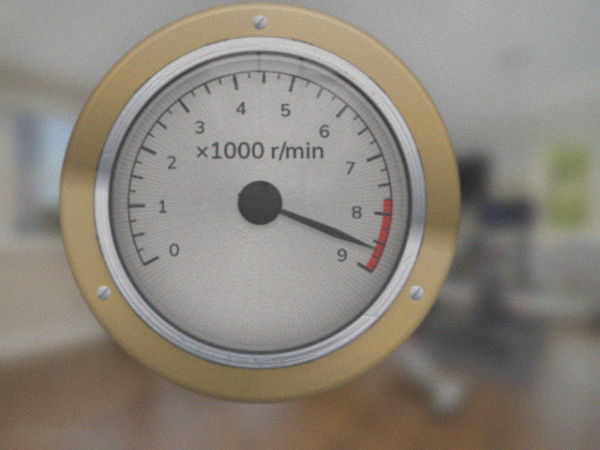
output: **8625** rpm
